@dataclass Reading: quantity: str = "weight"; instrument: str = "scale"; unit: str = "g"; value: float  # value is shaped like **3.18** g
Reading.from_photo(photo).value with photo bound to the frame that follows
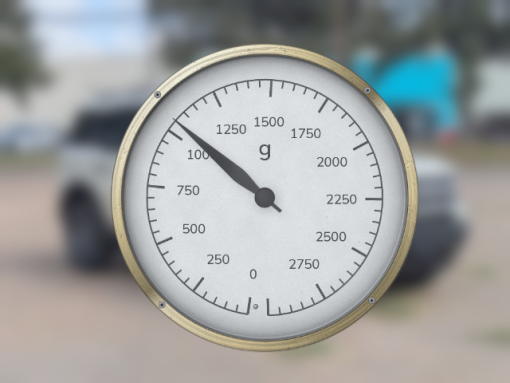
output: **1050** g
